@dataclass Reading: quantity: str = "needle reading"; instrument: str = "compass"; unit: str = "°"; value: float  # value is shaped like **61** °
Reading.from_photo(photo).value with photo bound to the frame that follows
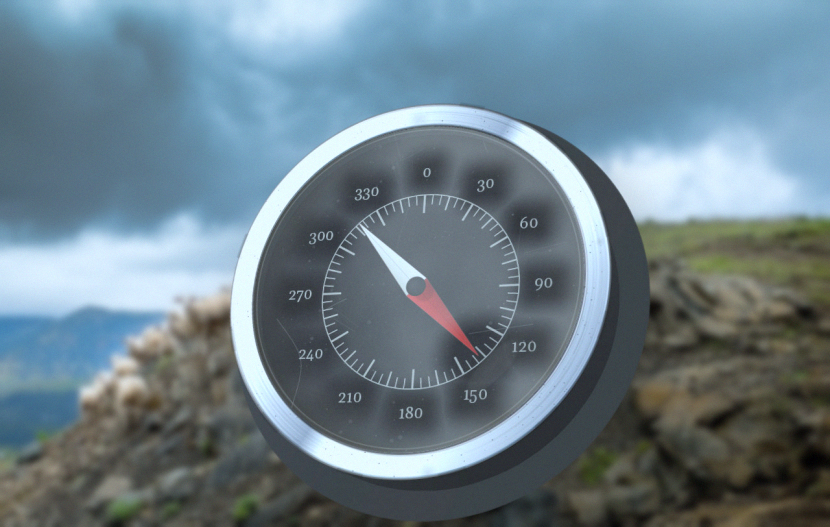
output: **137.5** °
